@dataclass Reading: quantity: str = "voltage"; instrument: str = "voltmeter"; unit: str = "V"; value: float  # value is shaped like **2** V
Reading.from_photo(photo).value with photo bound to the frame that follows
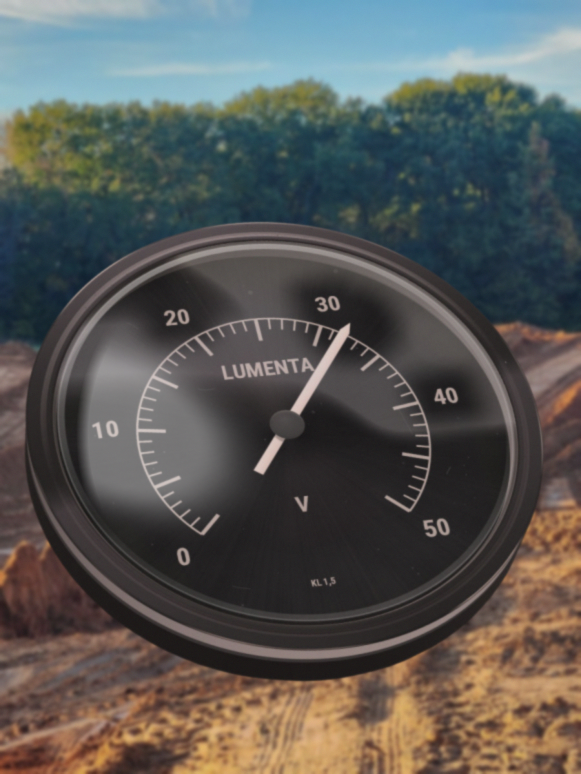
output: **32** V
